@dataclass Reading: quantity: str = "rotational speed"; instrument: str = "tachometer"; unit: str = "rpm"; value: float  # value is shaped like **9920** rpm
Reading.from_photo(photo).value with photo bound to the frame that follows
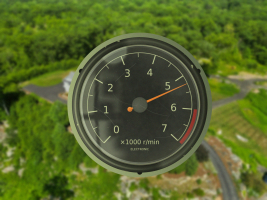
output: **5250** rpm
